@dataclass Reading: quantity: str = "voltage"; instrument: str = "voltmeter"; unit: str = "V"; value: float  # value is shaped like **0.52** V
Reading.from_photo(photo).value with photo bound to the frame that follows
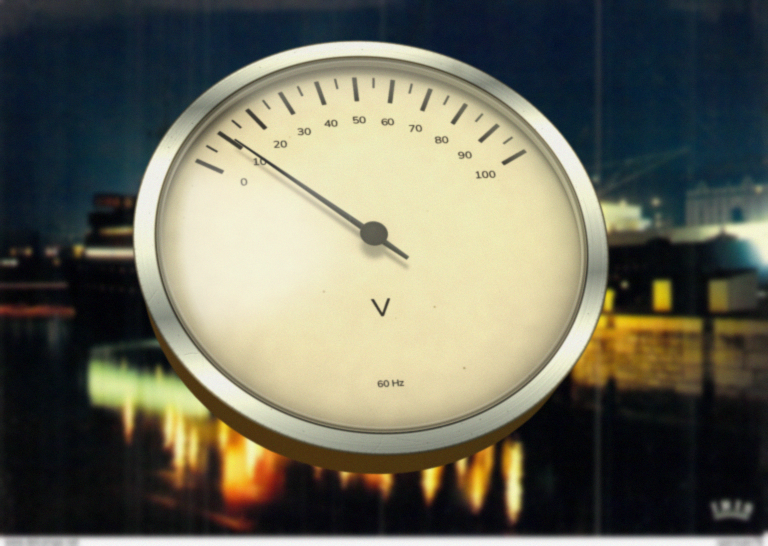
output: **10** V
